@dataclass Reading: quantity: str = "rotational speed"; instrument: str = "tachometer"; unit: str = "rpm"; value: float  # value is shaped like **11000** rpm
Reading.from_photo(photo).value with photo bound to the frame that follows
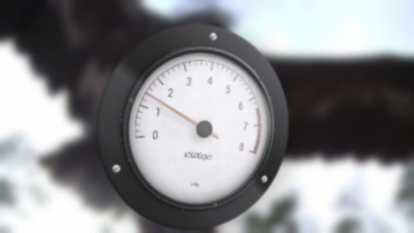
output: **1400** rpm
